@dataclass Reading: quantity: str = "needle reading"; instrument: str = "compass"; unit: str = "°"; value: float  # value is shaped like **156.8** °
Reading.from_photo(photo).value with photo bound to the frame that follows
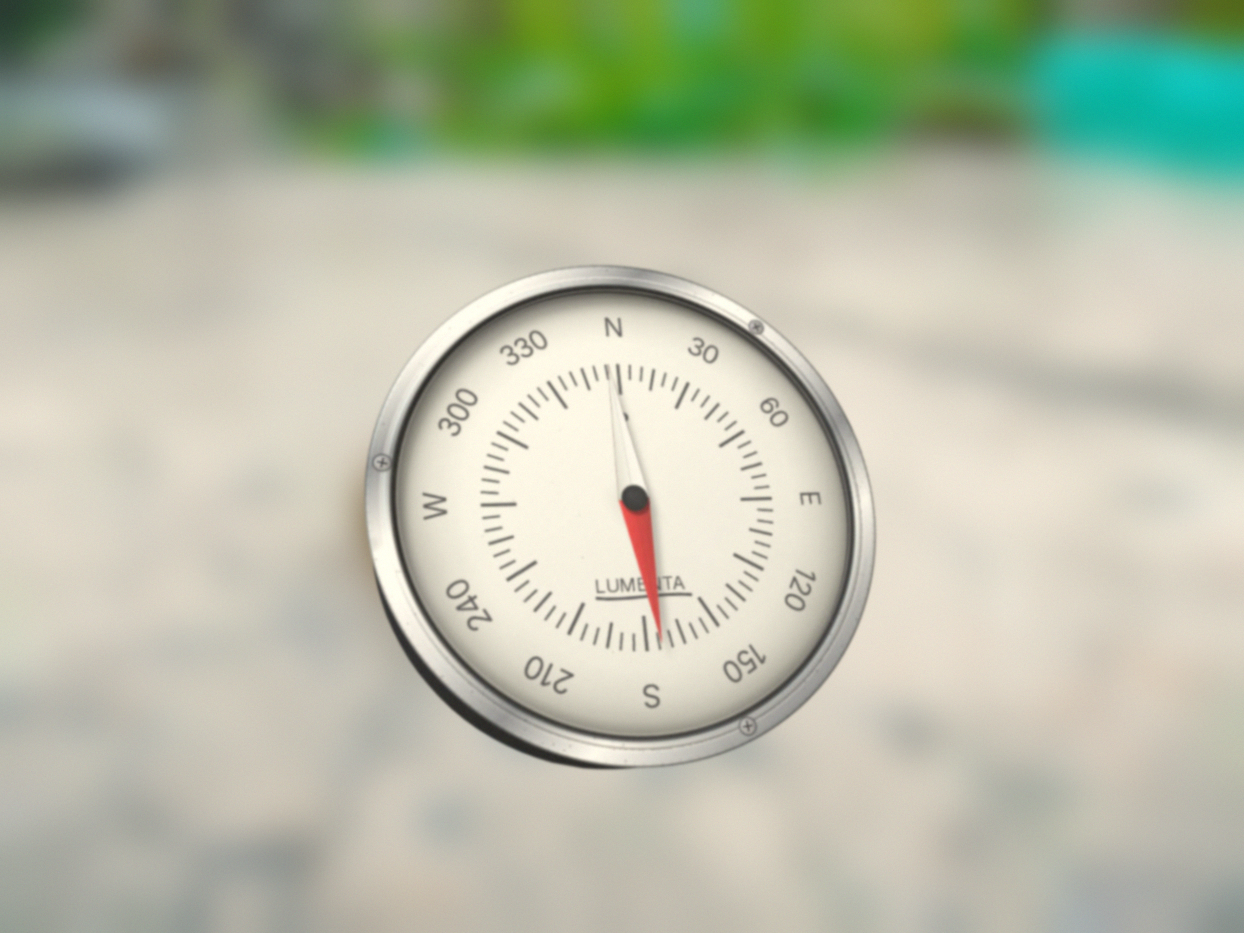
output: **175** °
